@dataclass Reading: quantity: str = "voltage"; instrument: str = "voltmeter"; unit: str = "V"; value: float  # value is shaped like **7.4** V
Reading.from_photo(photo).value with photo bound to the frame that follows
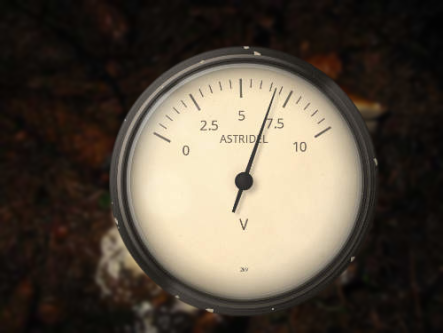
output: **6.75** V
